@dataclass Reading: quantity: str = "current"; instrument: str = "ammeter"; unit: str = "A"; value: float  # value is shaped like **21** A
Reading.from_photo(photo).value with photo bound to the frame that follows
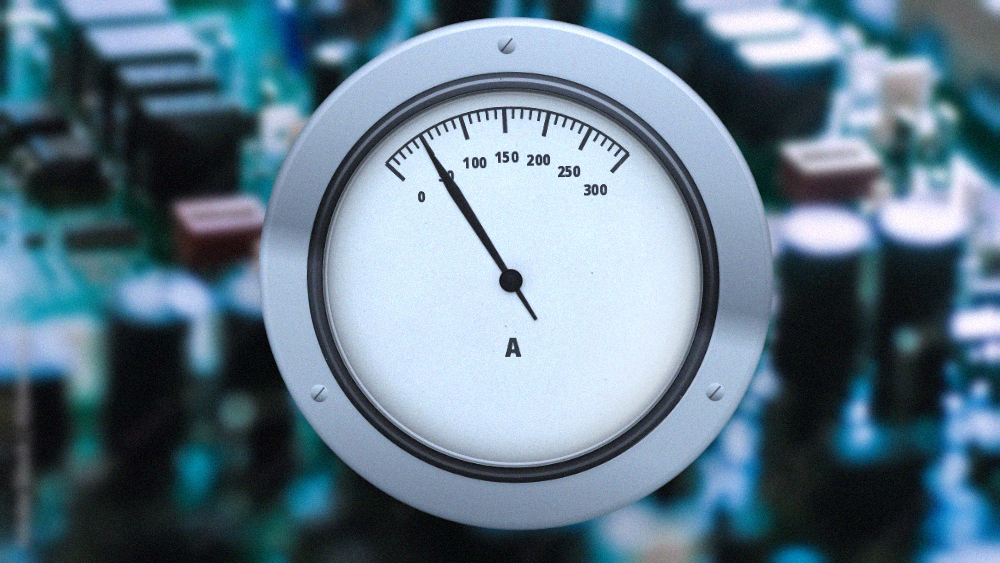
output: **50** A
